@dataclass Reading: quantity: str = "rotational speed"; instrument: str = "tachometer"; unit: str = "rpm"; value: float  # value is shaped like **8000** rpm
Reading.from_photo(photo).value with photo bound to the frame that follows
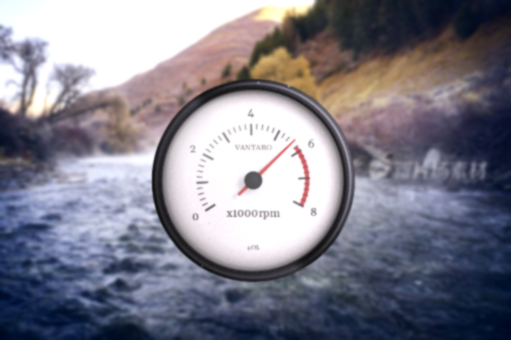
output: **5600** rpm
